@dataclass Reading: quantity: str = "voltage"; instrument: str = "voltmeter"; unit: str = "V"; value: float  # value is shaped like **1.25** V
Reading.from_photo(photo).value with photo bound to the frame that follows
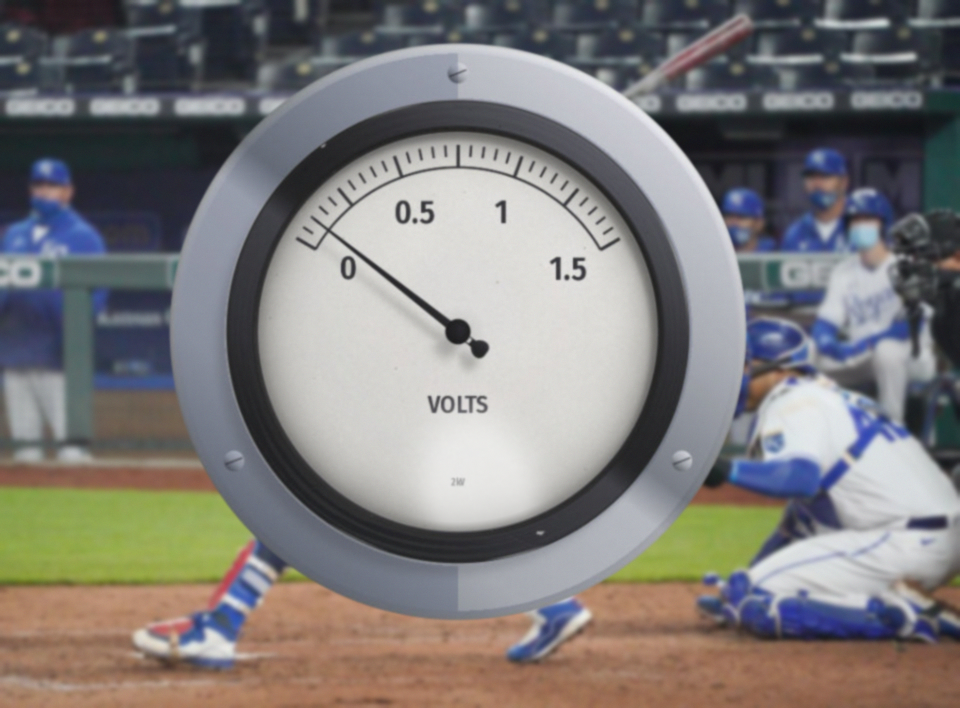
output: **0.1** V
